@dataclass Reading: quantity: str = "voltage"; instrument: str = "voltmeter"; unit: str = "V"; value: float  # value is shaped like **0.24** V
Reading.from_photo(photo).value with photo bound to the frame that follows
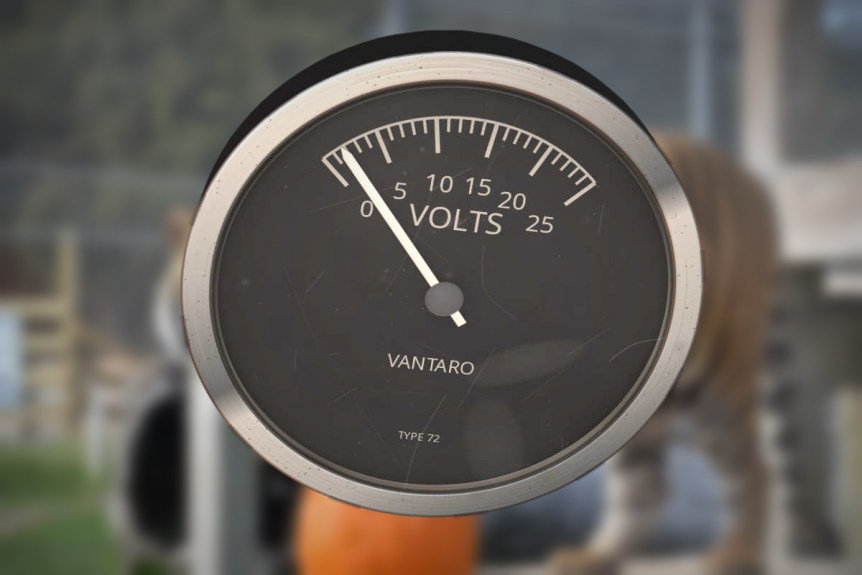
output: **2** V
